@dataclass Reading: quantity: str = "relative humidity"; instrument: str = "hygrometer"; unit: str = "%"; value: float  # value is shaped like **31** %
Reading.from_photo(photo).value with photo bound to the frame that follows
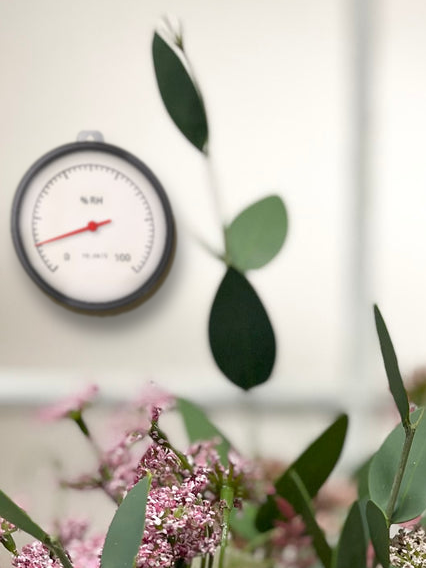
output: **10** %
